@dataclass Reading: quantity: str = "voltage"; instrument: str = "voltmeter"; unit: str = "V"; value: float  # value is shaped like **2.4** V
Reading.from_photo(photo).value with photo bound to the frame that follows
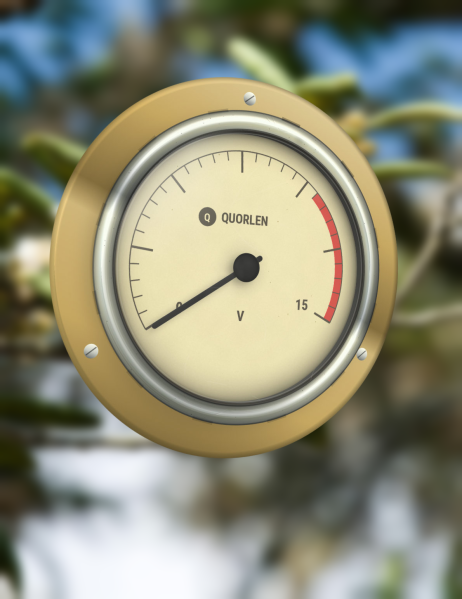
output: **0** V
